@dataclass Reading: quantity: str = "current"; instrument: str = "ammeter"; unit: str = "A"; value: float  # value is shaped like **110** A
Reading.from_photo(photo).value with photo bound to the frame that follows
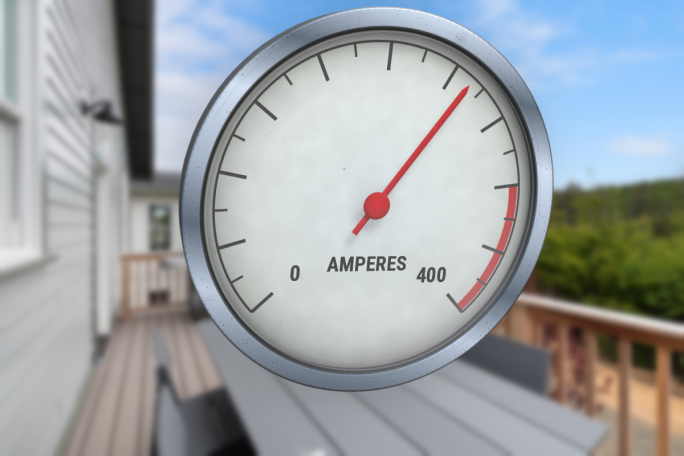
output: **250** A
